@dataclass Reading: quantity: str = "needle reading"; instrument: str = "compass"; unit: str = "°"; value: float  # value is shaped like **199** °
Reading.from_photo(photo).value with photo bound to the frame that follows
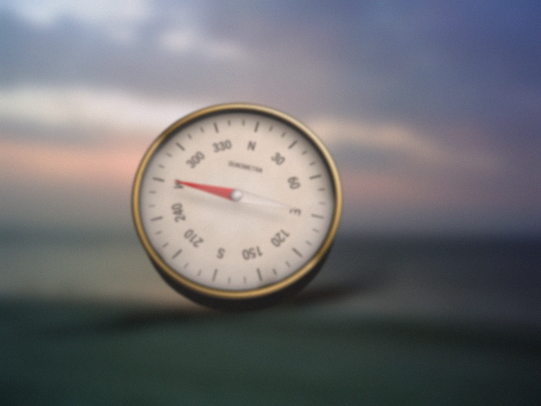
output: **270** °
